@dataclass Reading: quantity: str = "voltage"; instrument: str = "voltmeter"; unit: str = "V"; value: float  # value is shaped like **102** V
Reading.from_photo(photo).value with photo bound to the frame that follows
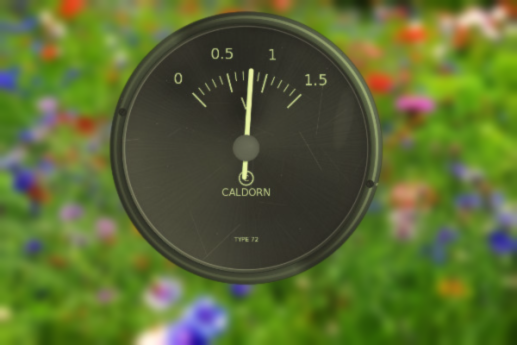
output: **0.8** V
